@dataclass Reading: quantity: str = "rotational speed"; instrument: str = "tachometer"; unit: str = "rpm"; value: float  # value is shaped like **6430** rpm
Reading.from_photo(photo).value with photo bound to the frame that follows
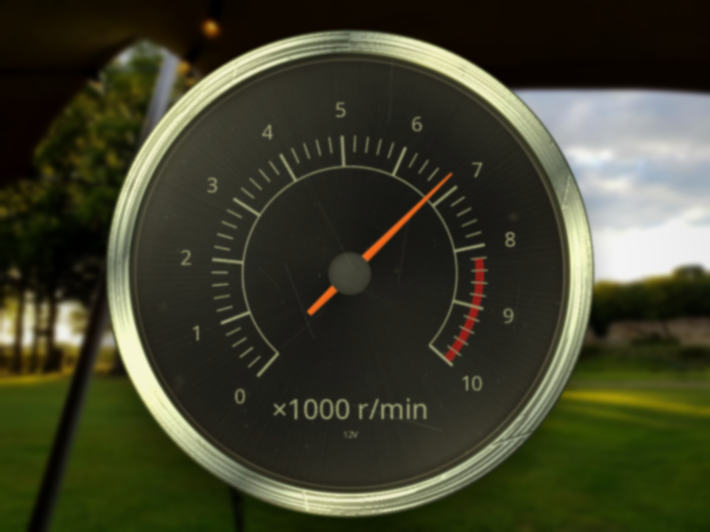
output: **6800** rpm
